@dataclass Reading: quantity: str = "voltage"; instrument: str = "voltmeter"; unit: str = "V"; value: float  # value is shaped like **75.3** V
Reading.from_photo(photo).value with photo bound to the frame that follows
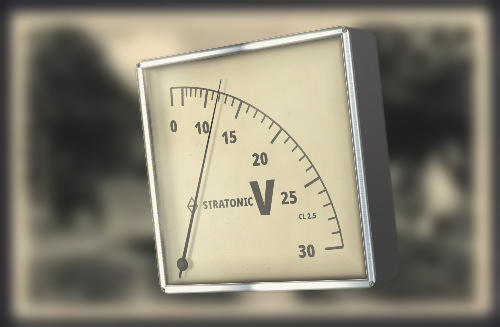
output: **12** V
